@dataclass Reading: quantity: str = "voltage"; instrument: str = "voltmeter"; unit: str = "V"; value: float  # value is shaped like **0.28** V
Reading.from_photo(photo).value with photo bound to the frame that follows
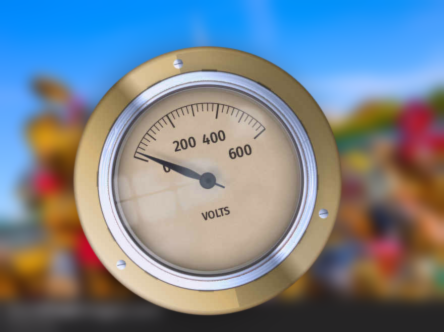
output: **20** V
